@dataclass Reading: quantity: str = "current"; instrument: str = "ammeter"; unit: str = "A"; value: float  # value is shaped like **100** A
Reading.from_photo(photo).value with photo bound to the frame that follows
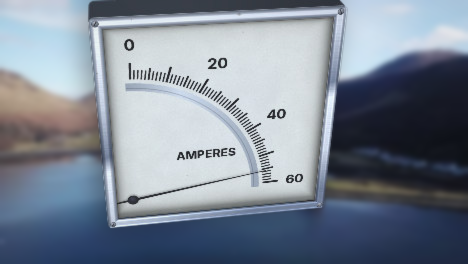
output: **55** A
